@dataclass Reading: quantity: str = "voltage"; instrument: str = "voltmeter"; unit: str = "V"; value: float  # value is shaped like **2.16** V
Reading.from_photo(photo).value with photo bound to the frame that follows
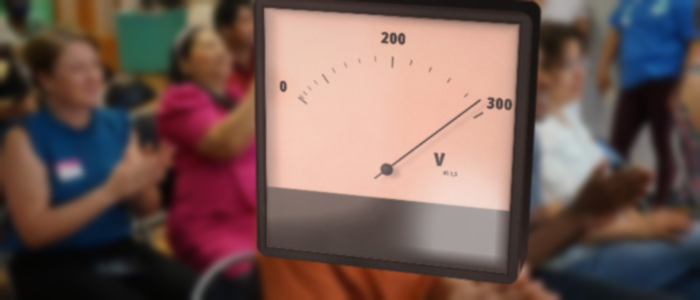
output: **290** V
